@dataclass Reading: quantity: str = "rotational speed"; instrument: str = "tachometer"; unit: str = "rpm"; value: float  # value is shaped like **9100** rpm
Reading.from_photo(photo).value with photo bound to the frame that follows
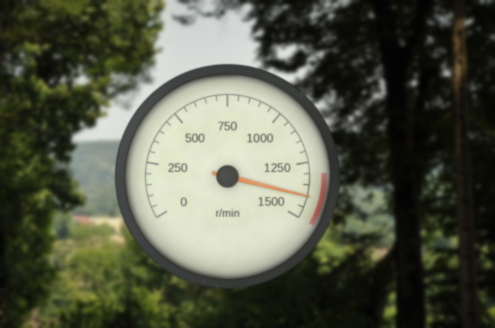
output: **1400** rpm
